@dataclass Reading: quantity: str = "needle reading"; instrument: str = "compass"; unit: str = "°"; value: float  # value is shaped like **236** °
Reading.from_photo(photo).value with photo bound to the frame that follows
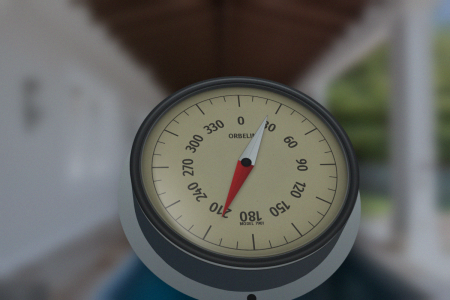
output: **205** °
